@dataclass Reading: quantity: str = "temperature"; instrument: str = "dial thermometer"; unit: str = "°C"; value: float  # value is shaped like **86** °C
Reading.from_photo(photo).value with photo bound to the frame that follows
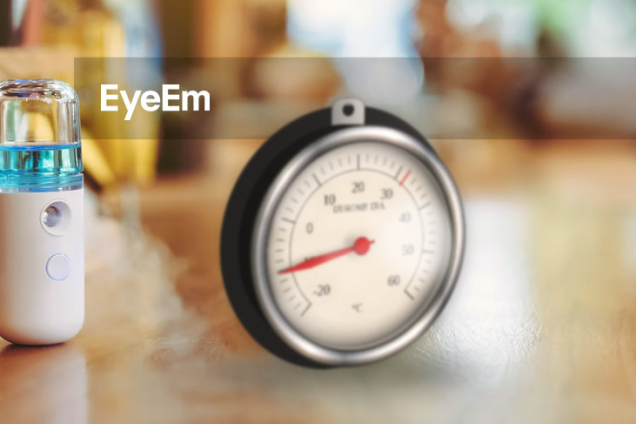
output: **-10** °C
